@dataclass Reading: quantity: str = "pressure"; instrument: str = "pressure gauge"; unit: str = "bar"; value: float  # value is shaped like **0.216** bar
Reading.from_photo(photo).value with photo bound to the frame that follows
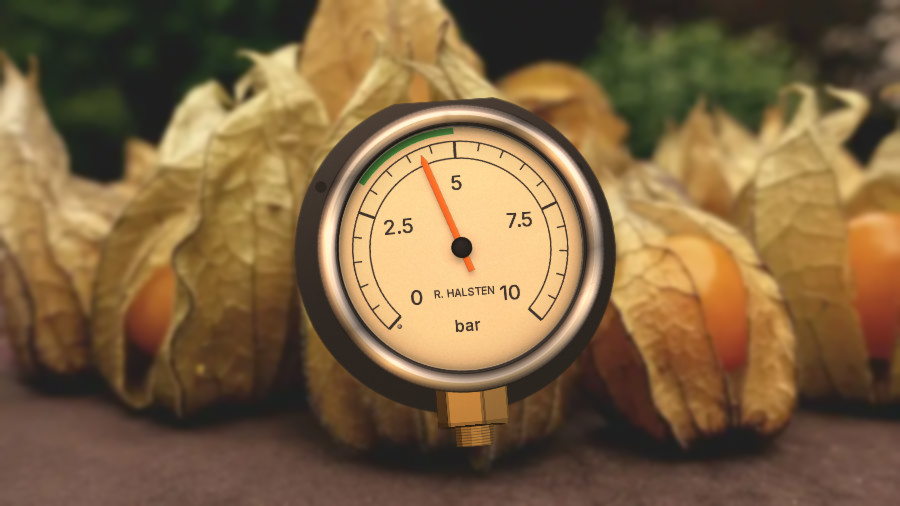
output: **4.25** bar
